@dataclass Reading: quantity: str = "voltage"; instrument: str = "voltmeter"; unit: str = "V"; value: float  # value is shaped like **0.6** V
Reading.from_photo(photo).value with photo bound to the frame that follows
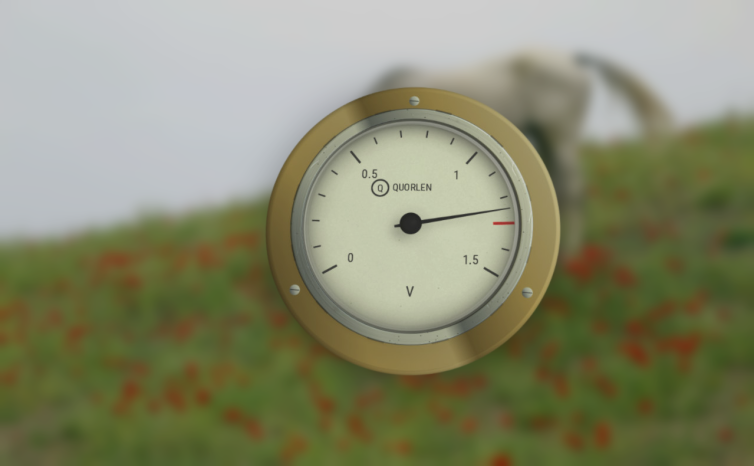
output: **1.25** V
